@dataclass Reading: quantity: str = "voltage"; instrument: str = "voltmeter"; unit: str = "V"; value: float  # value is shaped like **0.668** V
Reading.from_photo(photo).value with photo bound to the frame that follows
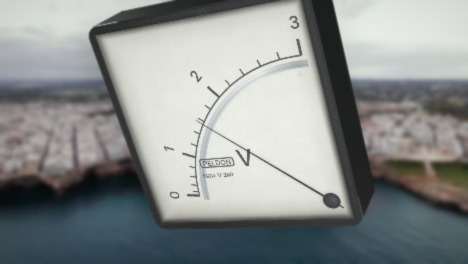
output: **1.6** V
